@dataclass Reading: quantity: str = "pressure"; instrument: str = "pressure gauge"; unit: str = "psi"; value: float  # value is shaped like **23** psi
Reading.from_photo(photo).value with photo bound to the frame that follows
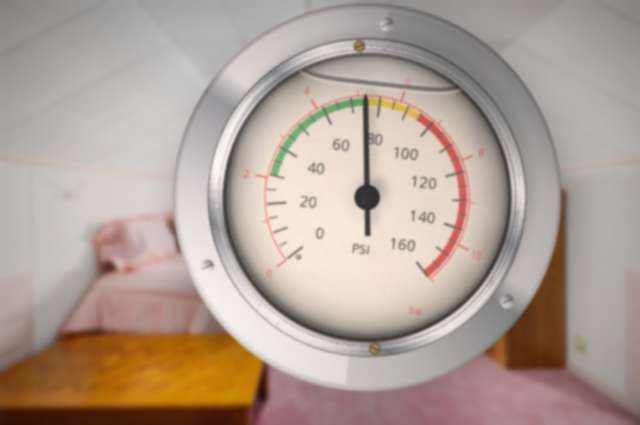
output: **75** psi
